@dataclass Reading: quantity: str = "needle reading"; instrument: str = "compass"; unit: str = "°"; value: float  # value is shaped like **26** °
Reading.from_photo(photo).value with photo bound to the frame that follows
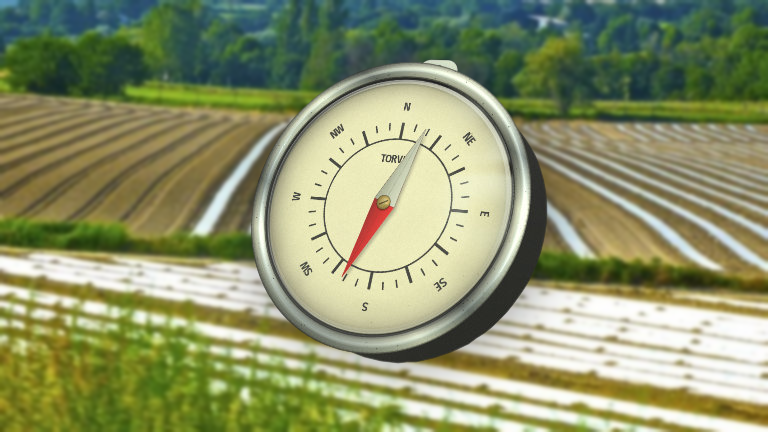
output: **200** °
